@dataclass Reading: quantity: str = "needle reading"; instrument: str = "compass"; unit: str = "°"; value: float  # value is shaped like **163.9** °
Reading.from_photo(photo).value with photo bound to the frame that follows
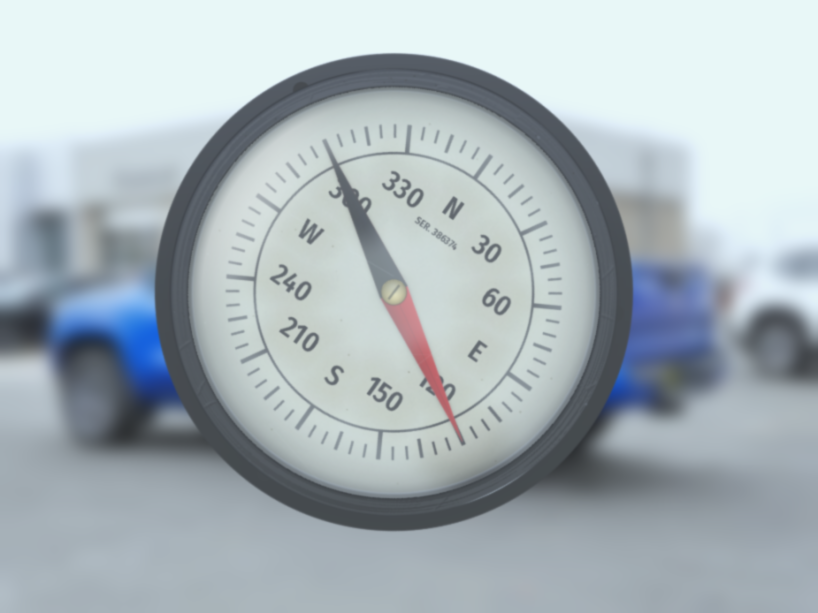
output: **120** °
